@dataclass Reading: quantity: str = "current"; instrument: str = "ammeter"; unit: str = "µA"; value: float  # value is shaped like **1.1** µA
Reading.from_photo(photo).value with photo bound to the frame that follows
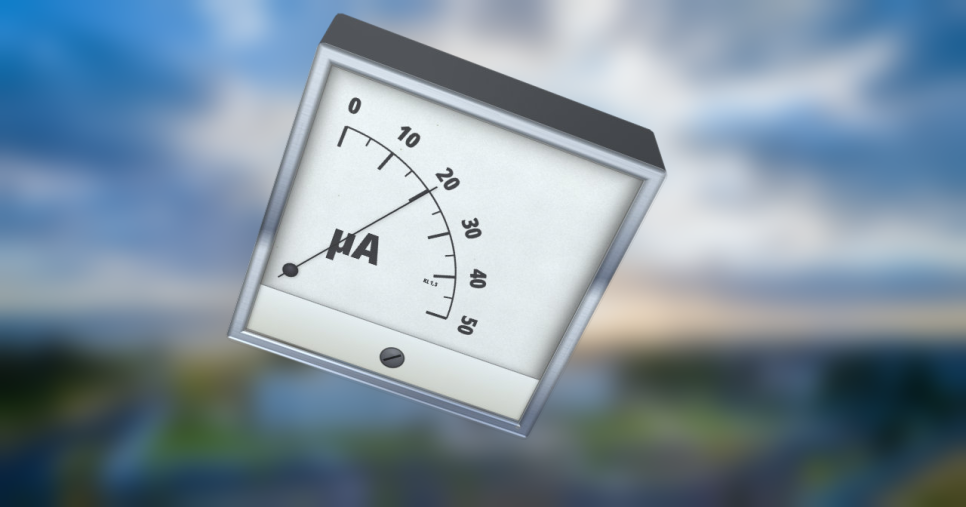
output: **20** µA
